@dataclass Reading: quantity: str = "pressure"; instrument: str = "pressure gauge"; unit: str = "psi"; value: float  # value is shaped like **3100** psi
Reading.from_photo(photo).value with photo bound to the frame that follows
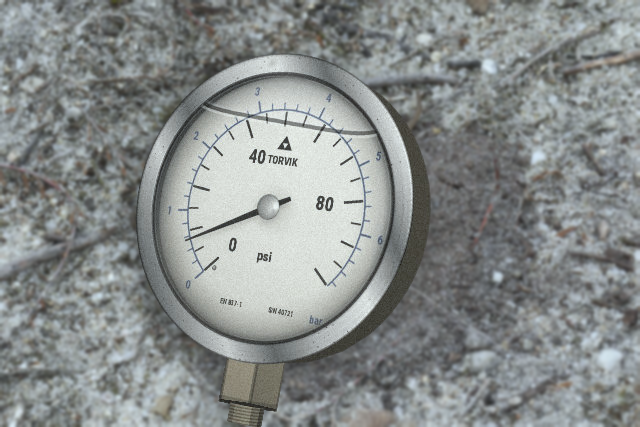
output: **7.5** psi
